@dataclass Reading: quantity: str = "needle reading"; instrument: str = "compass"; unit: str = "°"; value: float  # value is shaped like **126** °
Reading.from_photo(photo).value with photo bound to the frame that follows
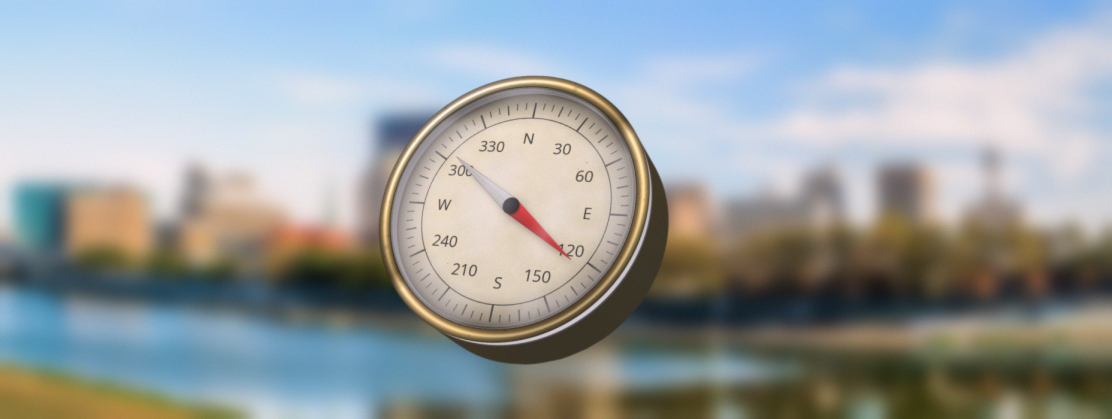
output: **125** °
